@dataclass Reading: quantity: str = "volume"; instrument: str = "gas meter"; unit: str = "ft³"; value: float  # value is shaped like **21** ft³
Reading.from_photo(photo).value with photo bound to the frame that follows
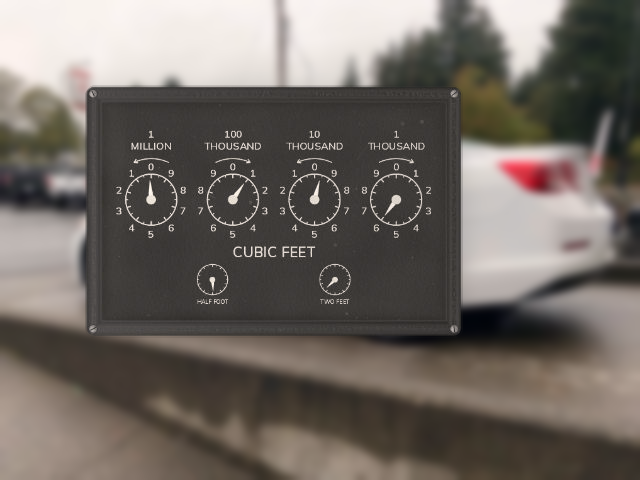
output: **9600** ft³
